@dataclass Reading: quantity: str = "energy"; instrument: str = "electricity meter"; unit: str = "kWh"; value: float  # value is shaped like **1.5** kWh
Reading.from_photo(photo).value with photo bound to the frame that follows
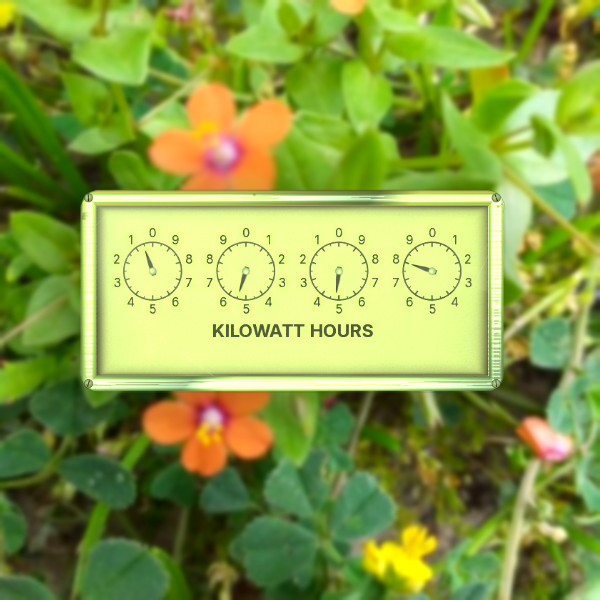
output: **548** kWh
